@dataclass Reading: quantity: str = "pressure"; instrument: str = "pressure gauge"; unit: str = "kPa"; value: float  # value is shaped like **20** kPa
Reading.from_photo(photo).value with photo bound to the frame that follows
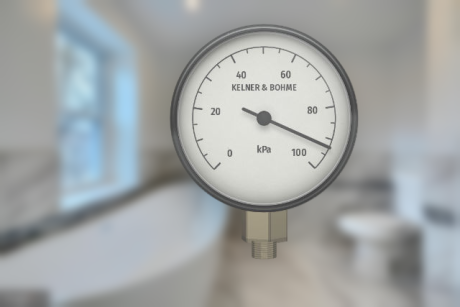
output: **92.5** kPa
